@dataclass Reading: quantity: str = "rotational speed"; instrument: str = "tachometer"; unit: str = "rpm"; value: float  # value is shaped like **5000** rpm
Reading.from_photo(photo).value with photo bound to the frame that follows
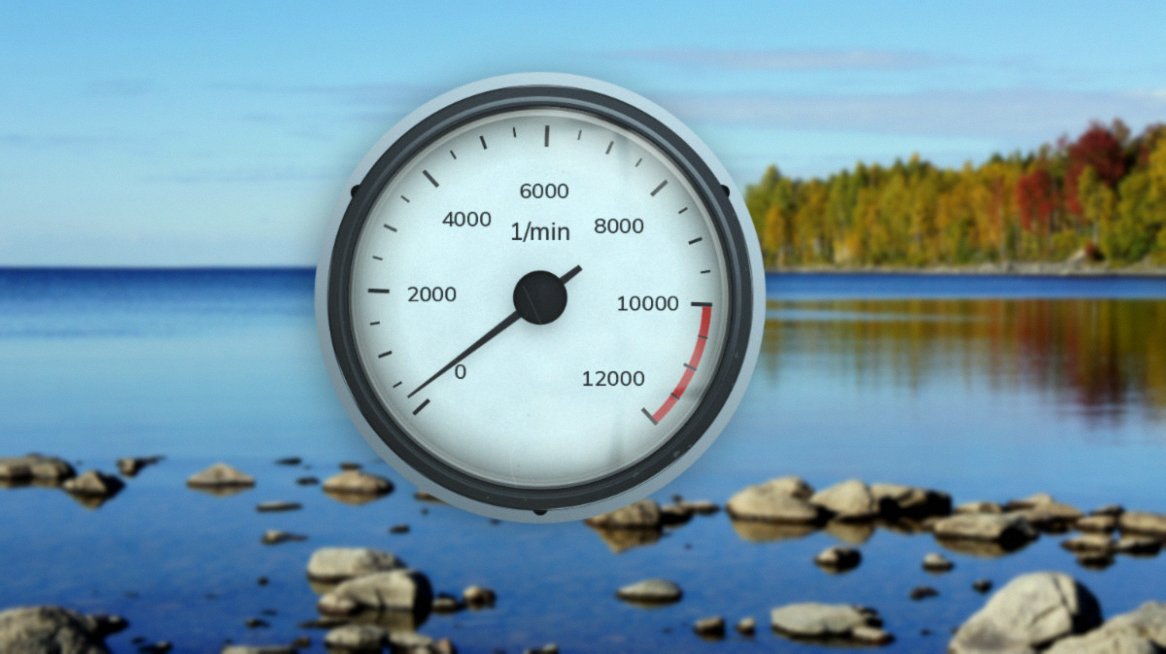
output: **250** rpm
